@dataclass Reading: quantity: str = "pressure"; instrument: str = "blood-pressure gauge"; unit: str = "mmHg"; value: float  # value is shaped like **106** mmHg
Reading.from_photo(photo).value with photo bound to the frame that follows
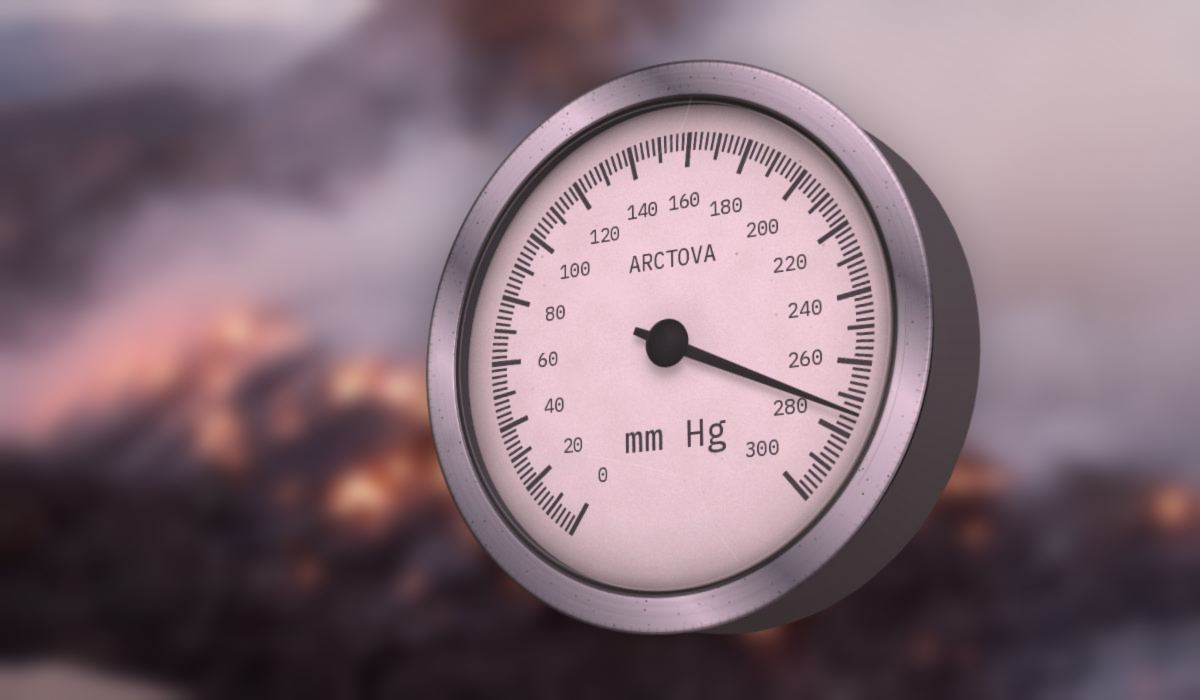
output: **274** mmHg
